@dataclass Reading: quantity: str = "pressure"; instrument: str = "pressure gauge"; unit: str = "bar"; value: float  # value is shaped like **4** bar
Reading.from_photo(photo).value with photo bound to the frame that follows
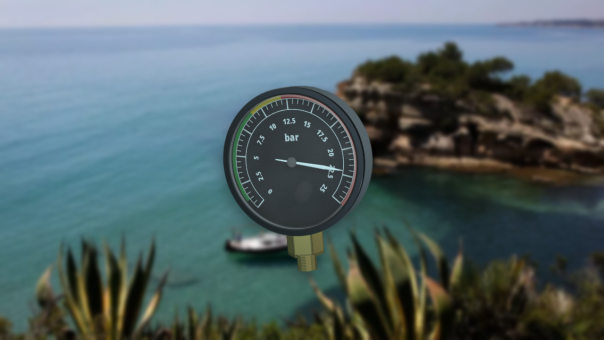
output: **22** bar
